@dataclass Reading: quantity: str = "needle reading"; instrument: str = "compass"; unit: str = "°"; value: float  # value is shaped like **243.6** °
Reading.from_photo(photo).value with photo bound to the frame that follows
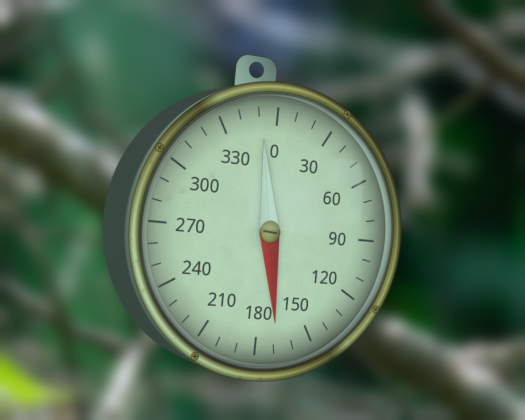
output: **170** °
